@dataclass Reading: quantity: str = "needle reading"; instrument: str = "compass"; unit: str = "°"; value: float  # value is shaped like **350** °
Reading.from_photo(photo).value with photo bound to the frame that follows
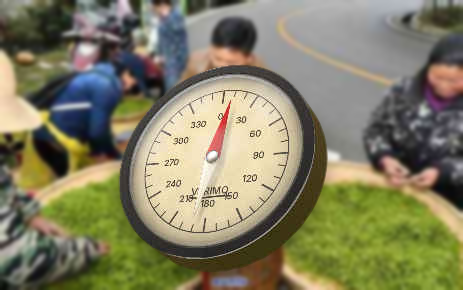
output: **10** °
